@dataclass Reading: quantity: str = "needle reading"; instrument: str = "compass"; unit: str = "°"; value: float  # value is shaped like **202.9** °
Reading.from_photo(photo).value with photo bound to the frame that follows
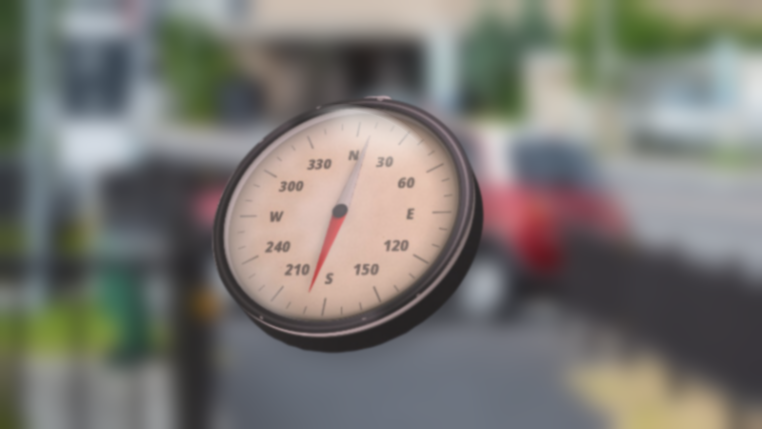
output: **190** °
